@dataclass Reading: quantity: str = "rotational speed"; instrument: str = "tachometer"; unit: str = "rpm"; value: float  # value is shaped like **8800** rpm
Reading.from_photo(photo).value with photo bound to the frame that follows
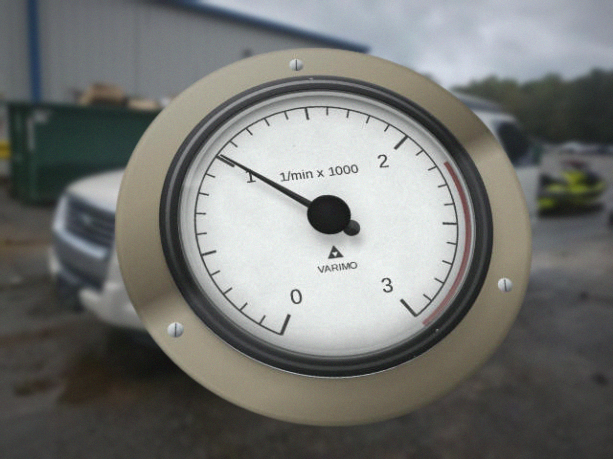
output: **1000** rpm
